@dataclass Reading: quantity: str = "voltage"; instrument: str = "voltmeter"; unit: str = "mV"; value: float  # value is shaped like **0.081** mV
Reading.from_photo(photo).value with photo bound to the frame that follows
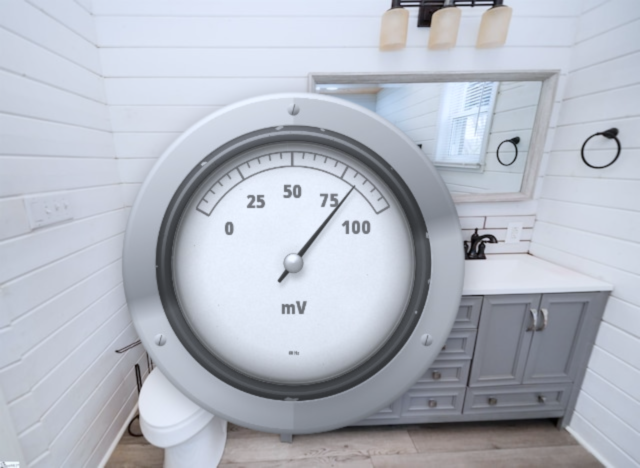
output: **82.5** mV
